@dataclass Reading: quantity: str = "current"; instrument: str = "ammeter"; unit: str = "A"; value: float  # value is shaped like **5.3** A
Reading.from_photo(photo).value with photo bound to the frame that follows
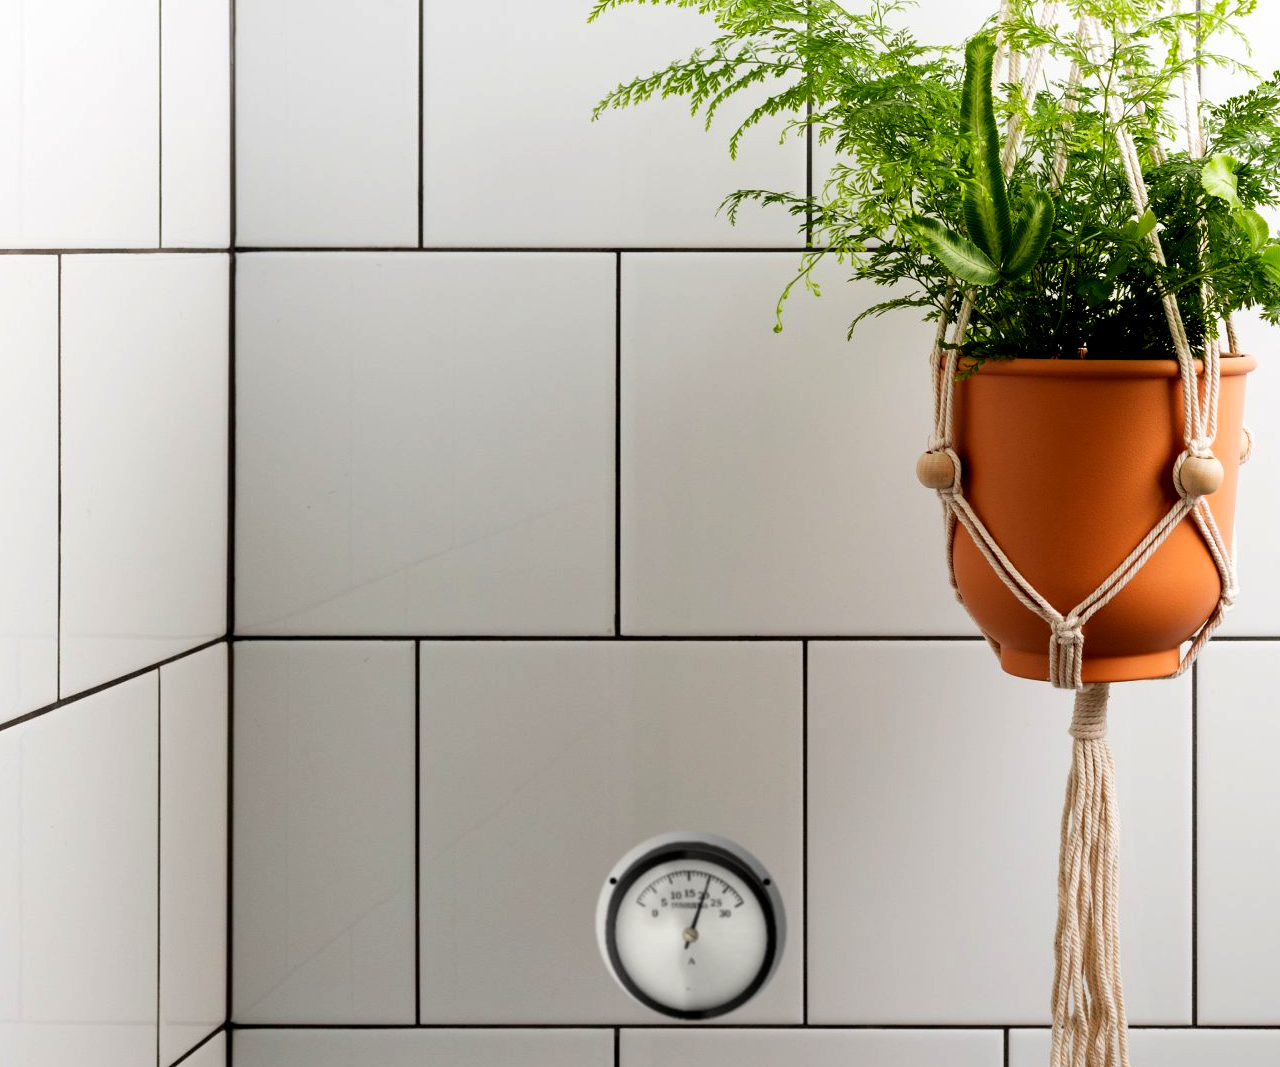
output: **20** A
